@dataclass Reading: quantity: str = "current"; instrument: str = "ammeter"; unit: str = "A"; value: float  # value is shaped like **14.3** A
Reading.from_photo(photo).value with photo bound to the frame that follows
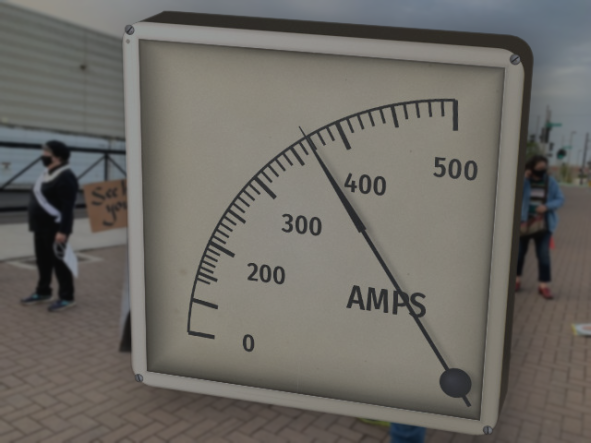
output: **370** A
